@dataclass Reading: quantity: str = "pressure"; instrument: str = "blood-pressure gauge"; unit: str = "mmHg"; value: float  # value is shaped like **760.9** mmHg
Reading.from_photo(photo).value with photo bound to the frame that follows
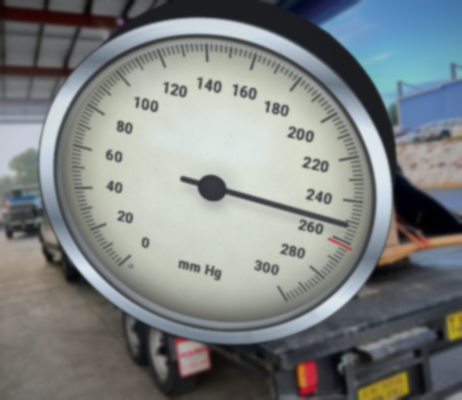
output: **250** mmHg
